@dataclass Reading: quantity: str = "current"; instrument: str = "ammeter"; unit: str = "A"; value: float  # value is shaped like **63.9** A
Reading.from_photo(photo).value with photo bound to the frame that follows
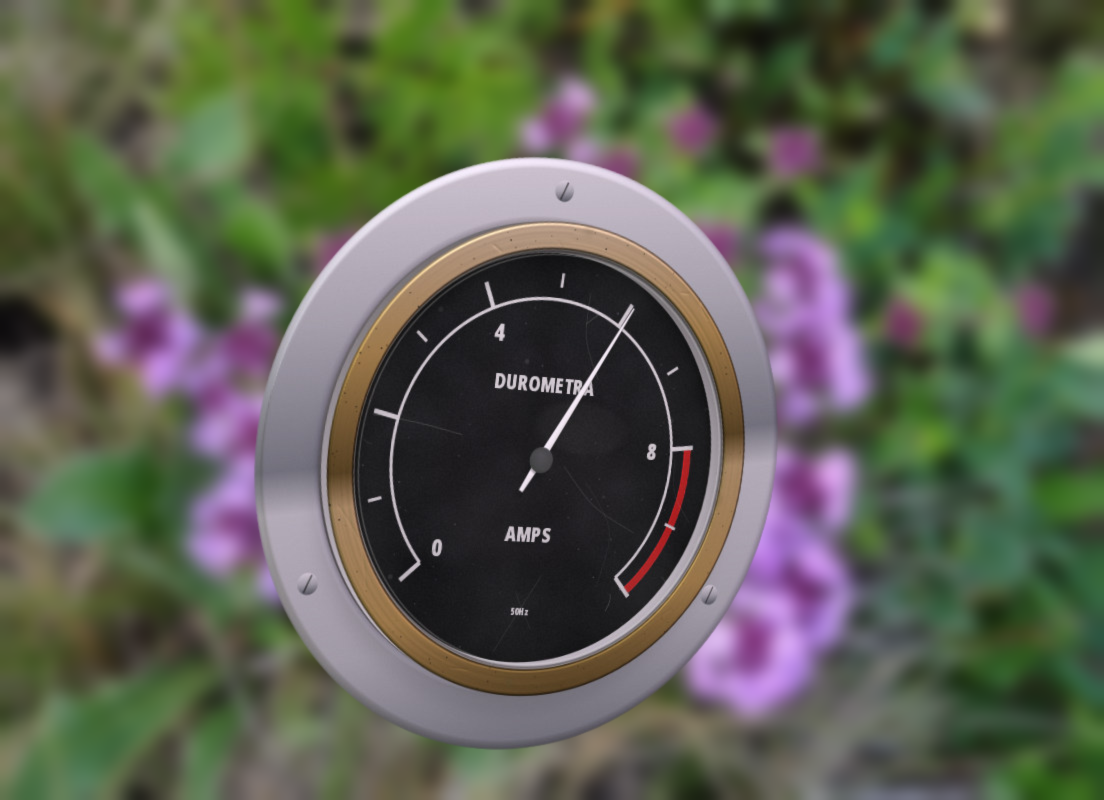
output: **6** A
